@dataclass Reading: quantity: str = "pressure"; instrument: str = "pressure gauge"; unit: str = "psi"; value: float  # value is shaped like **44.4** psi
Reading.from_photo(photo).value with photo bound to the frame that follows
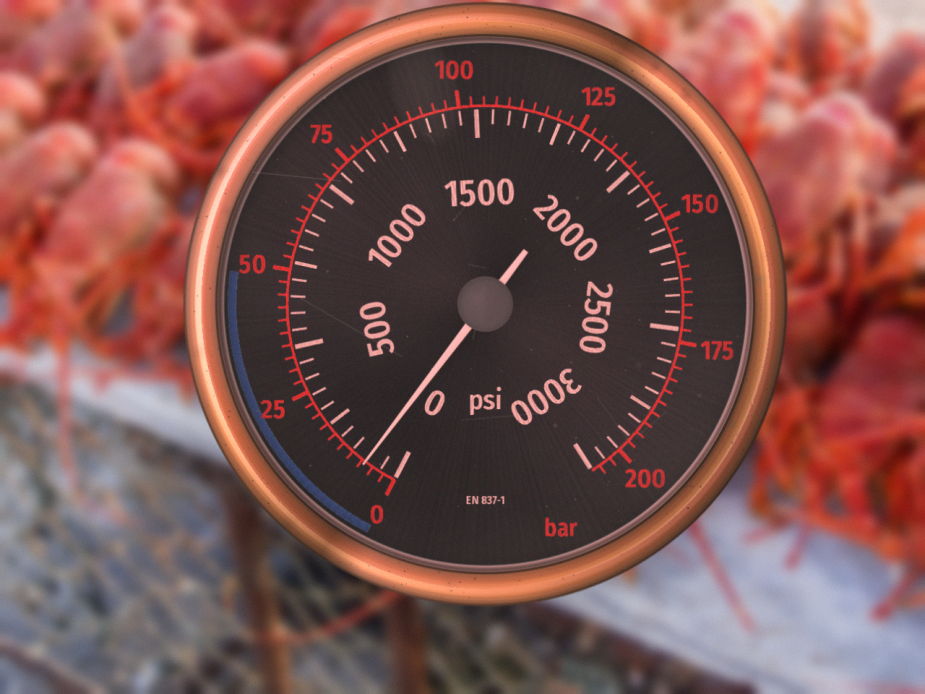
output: **100** psi
